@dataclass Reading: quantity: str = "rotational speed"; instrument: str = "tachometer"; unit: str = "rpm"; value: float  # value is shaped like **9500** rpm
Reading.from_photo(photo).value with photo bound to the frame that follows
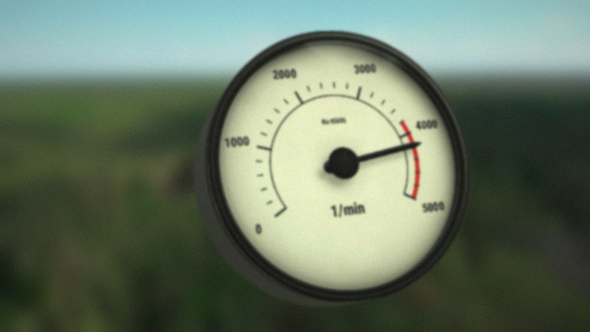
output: **4200** rpm
